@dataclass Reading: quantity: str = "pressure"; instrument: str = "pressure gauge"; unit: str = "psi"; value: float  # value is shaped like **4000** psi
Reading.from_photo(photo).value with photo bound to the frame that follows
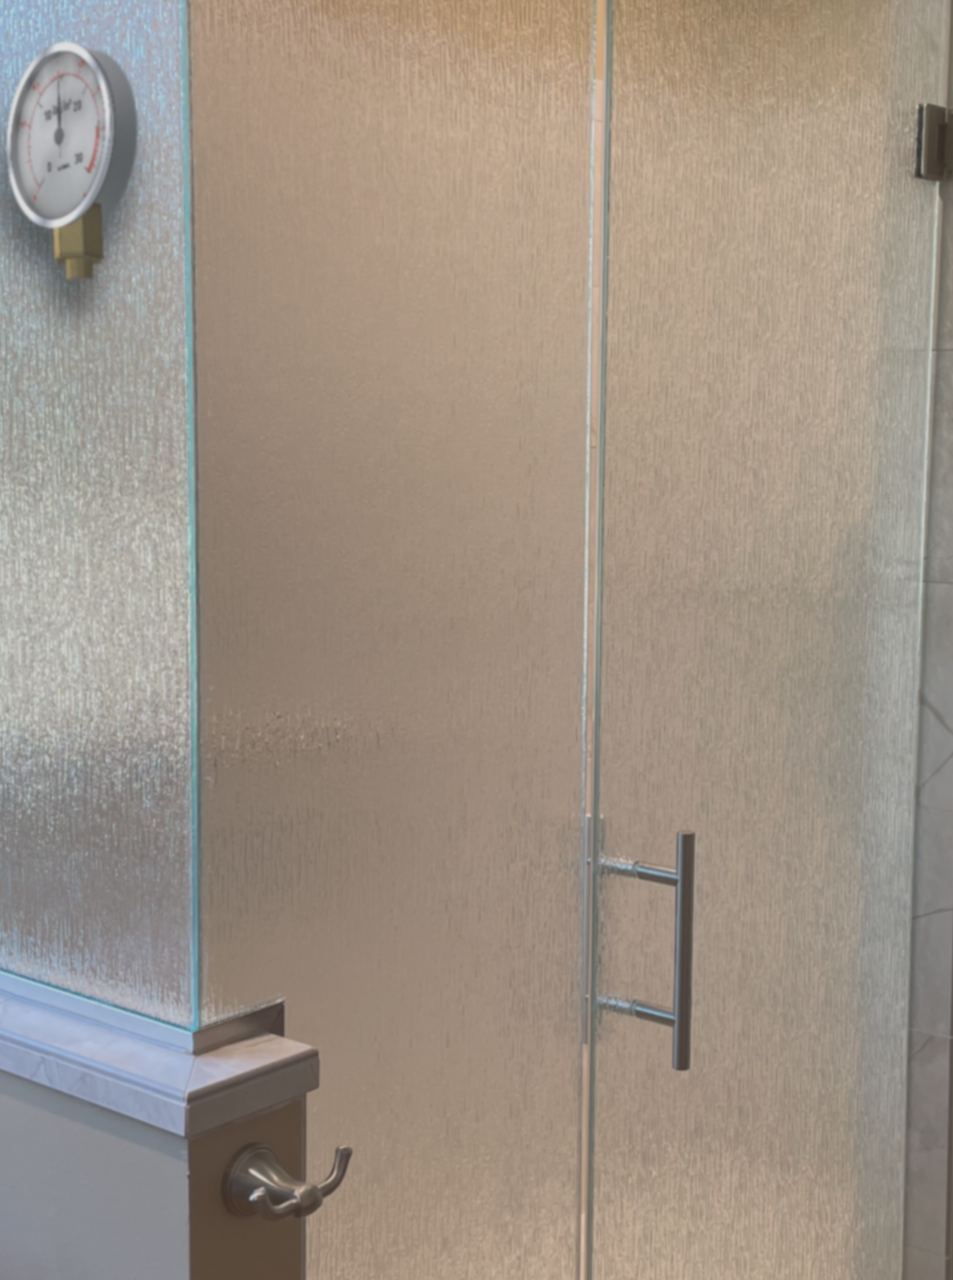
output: **15** psi
